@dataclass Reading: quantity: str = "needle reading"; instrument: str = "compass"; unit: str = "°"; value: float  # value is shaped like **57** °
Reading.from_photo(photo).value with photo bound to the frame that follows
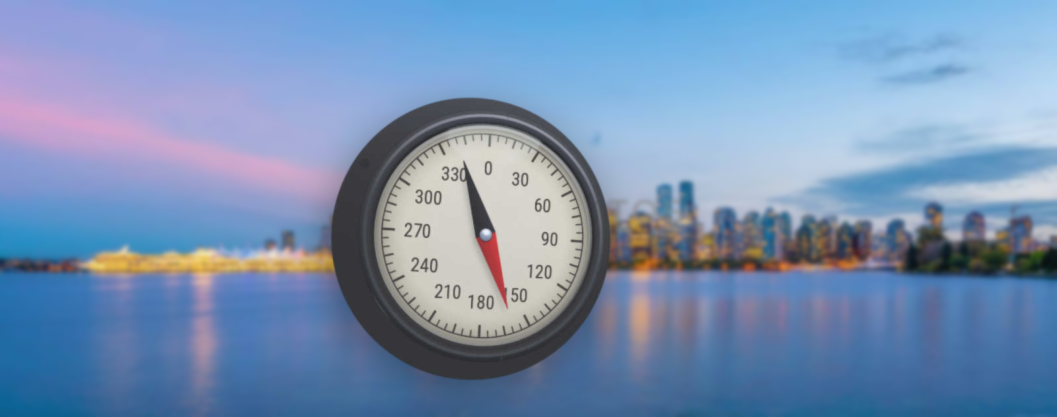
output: **160** °
